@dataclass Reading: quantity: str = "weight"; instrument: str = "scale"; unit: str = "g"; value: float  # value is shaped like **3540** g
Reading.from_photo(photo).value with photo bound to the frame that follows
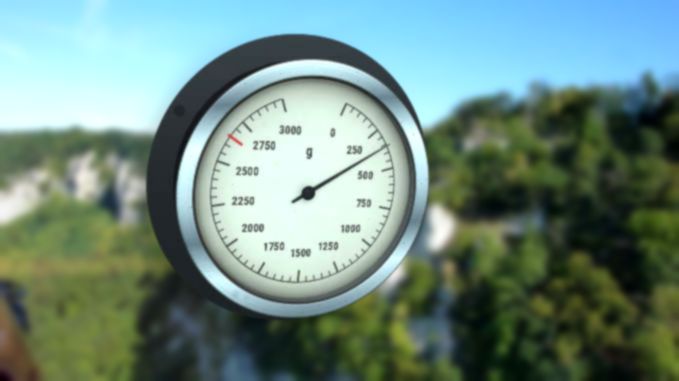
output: **350** g
